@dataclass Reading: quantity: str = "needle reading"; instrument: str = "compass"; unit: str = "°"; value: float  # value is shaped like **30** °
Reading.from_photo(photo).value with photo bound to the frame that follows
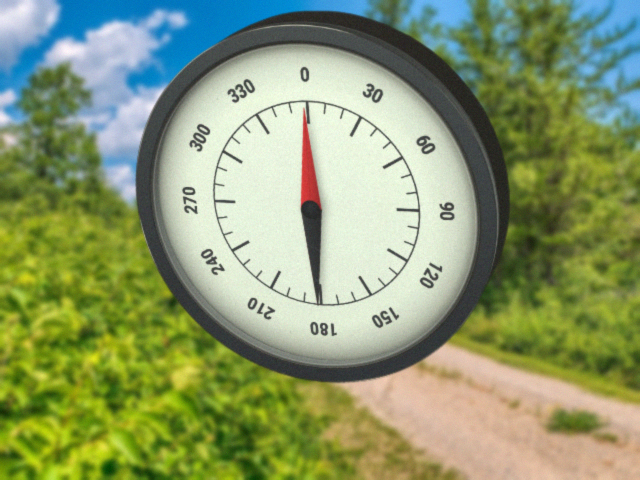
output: **0** °
